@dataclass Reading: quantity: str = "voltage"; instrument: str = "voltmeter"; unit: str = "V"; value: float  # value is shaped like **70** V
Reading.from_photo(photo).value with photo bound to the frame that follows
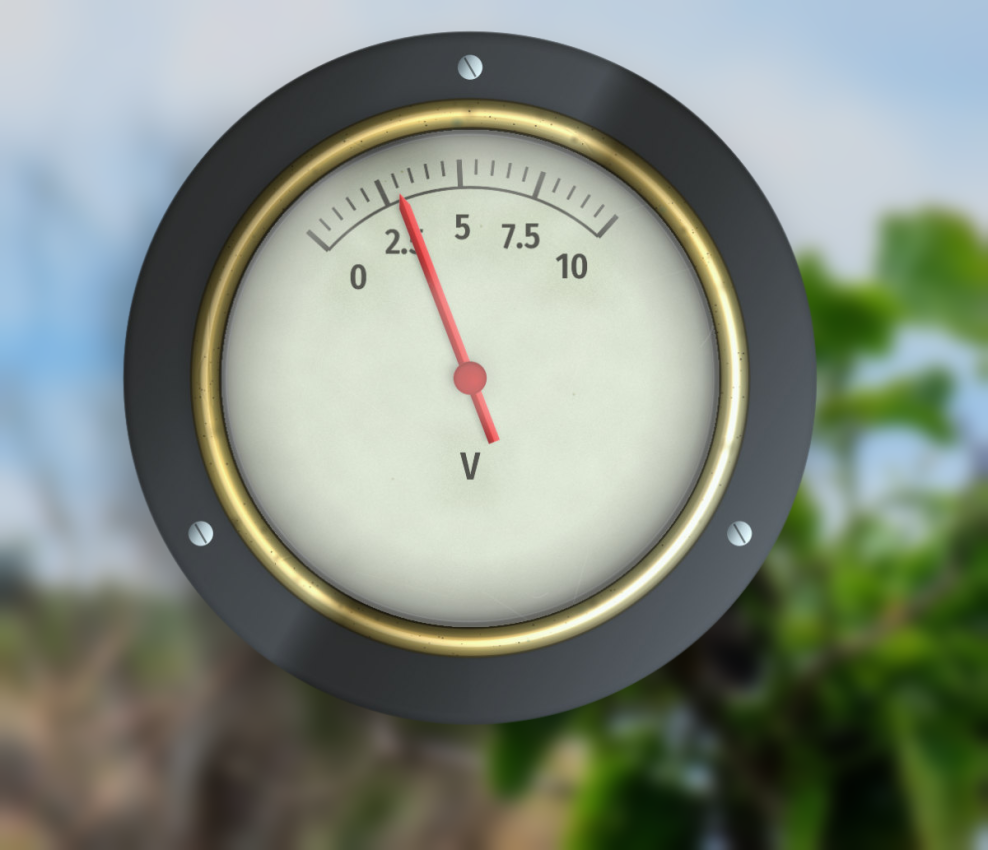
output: **3** V
